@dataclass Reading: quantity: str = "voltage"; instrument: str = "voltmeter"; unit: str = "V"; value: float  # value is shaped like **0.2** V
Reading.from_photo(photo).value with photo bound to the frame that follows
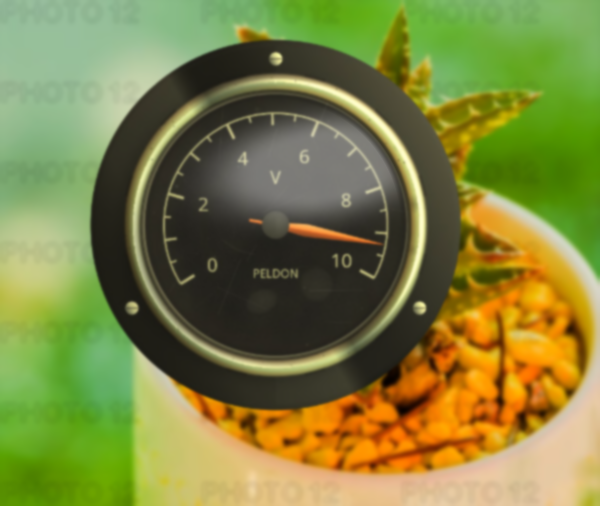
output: **9.25** V
